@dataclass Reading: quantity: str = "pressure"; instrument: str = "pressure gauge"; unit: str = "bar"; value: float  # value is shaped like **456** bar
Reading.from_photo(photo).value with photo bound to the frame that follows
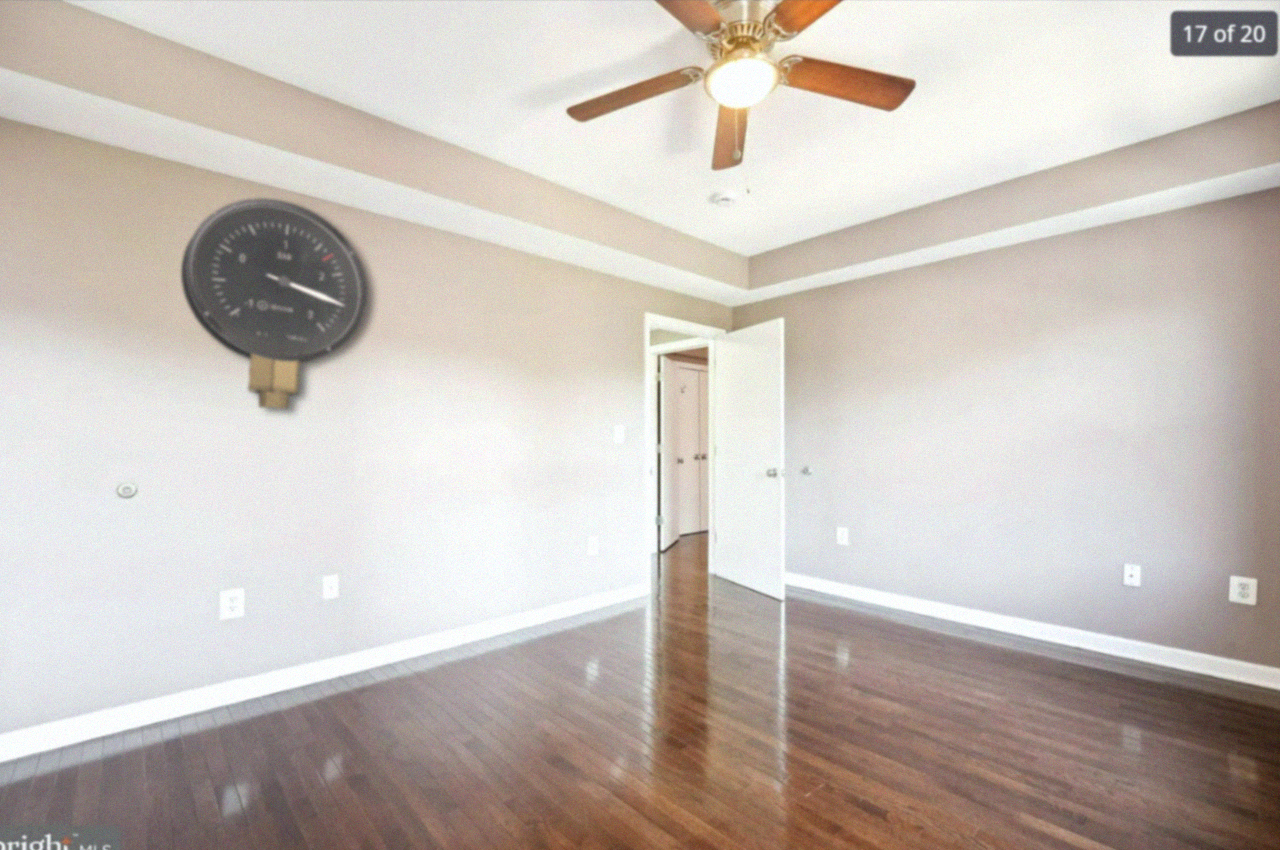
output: **2.5** bar
